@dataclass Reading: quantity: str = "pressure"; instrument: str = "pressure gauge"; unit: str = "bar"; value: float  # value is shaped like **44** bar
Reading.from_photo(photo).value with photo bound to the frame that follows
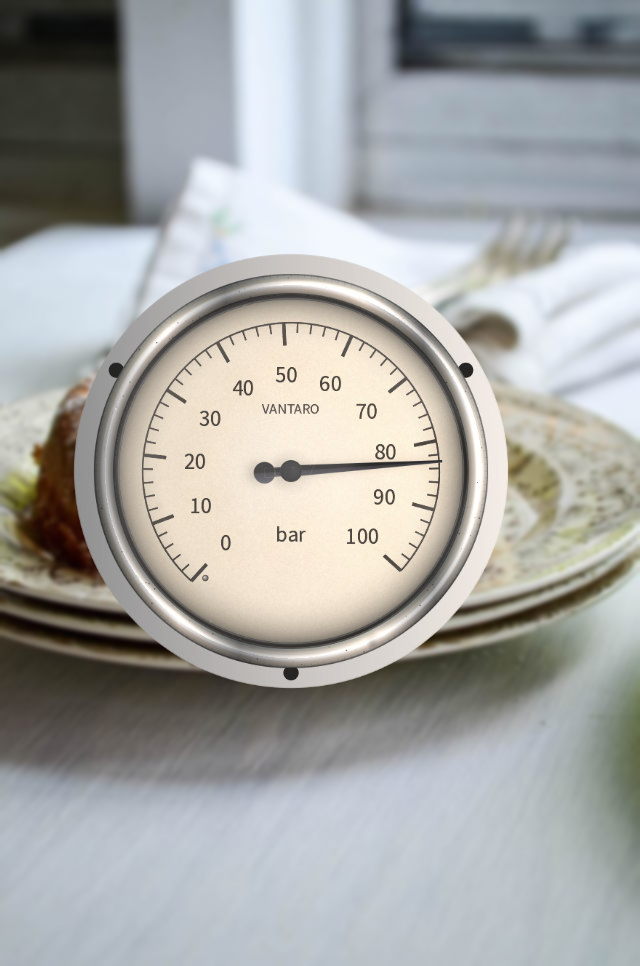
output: **83** bar
